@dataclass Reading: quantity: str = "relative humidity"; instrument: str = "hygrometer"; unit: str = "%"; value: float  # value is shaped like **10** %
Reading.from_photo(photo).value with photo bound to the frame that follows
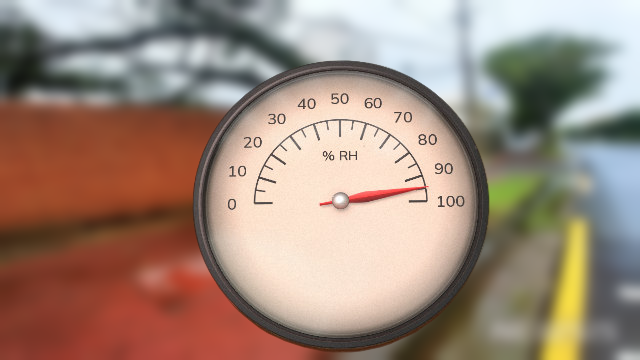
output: **95** %
